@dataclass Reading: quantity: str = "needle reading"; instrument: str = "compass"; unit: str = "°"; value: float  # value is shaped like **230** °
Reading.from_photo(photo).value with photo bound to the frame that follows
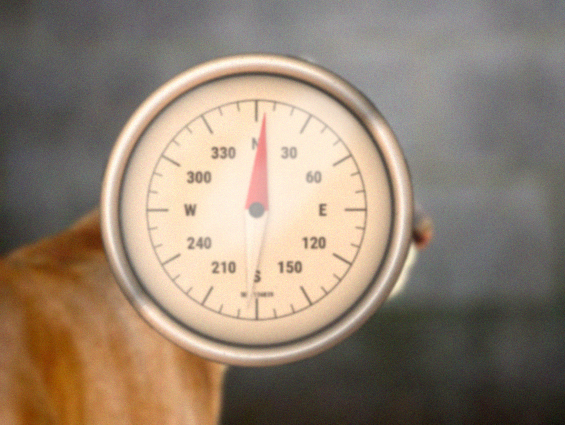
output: **5** °
